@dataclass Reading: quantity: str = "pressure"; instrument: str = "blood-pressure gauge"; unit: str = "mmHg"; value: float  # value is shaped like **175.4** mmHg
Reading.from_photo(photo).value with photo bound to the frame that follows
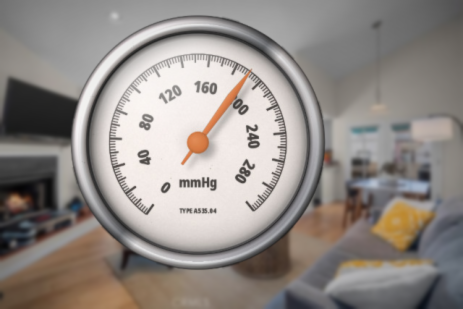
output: **190** mmHg
